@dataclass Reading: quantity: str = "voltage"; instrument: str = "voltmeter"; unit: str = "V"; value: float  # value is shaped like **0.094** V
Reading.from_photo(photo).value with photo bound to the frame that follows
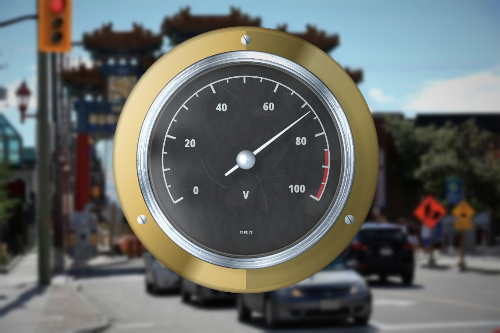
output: **72.5** V
